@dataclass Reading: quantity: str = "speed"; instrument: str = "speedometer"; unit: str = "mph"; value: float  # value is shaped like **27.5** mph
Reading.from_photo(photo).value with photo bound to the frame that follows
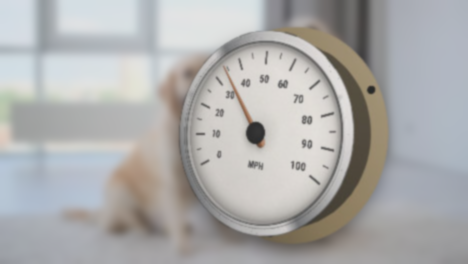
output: **35** mph
